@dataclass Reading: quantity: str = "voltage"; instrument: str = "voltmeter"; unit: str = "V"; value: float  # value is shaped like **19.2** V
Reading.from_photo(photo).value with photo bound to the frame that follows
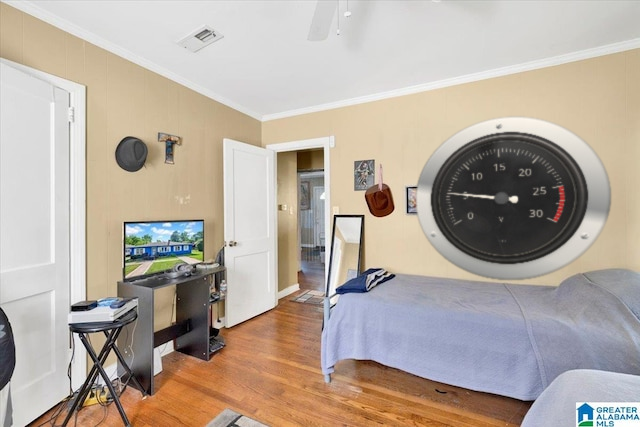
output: **5** V
